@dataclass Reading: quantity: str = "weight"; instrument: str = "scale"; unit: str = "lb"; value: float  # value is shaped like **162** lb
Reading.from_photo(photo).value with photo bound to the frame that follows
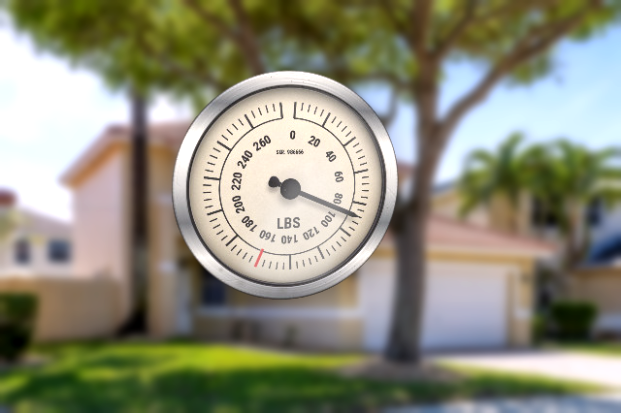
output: **88** lb
